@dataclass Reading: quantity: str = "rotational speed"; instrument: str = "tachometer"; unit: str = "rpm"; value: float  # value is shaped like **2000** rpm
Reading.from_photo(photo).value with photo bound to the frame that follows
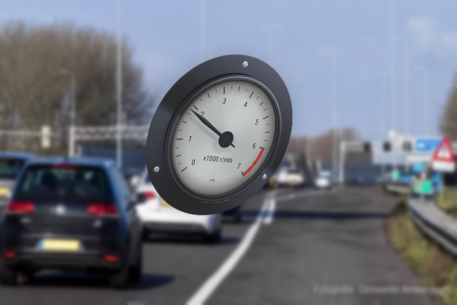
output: **1875** rpm
